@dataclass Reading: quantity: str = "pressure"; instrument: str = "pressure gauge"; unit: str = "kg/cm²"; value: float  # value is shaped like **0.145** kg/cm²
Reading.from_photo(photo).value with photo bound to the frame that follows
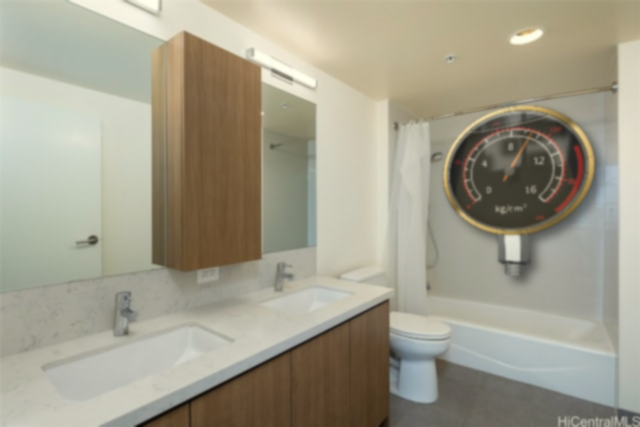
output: **9.5** kg/cm²
